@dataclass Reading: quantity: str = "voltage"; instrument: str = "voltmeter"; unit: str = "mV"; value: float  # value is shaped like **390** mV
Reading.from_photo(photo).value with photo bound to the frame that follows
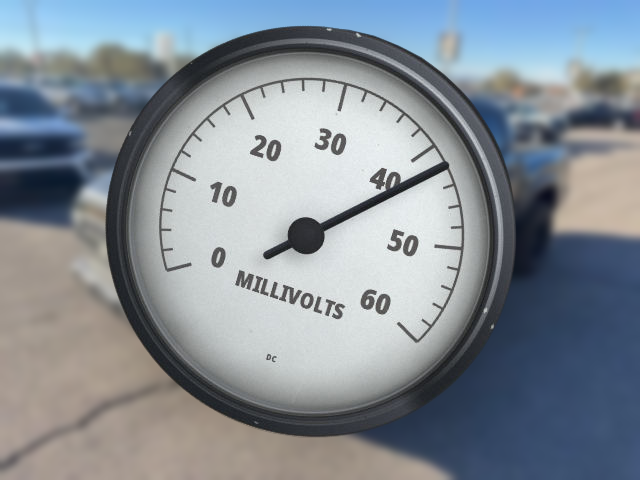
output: **42** mV
